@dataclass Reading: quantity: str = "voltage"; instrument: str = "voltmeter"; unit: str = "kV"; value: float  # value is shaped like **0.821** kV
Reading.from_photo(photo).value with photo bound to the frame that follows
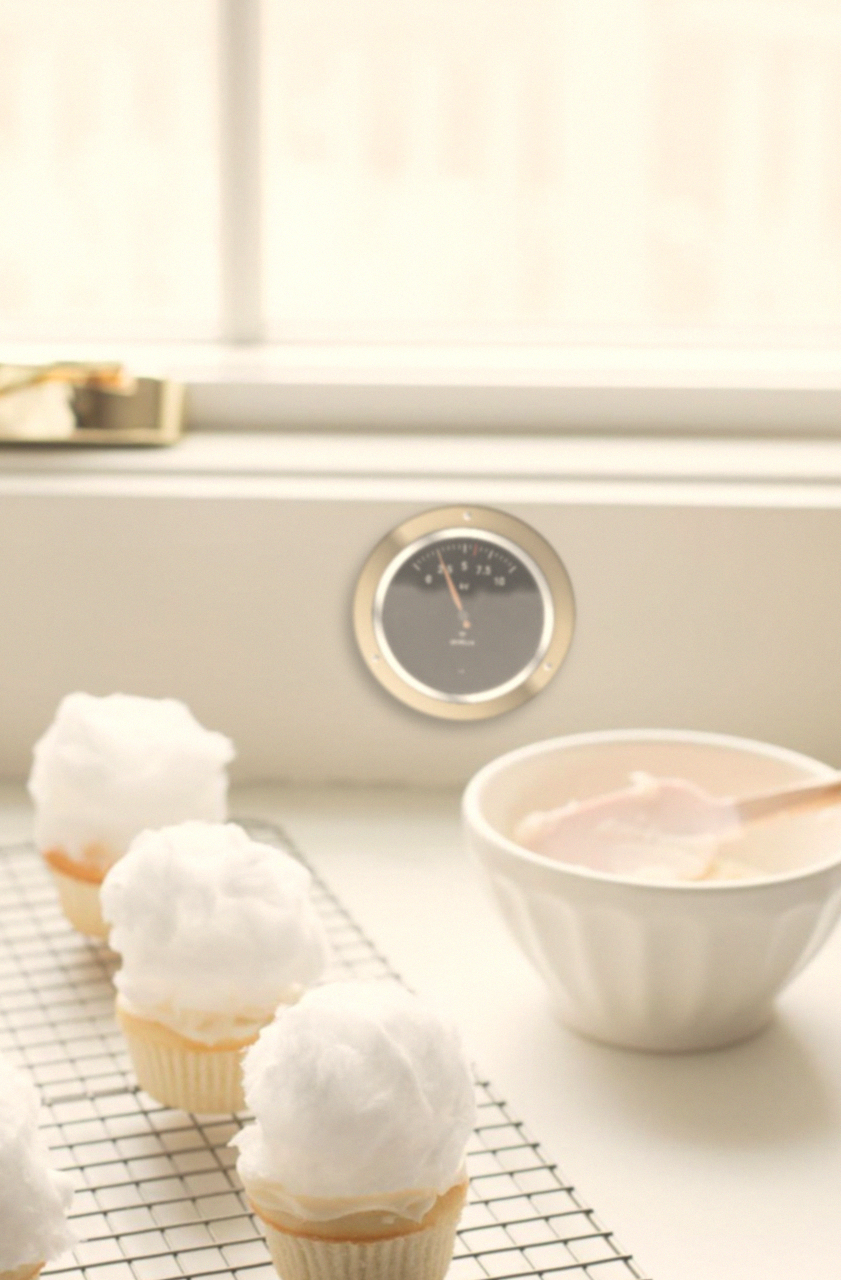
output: **2.5** kV
